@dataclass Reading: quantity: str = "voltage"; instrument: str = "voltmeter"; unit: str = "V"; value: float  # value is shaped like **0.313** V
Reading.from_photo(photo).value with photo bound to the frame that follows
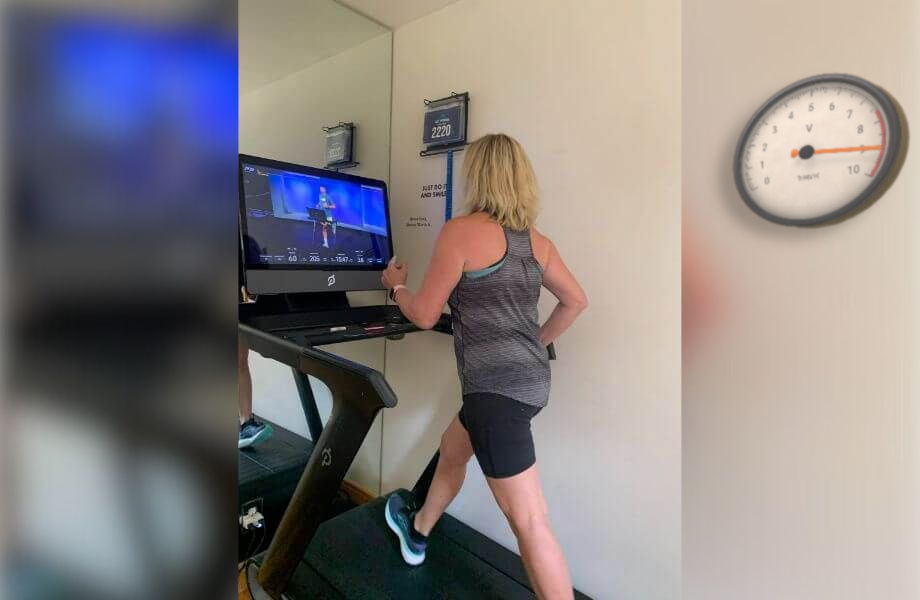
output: **9** V
